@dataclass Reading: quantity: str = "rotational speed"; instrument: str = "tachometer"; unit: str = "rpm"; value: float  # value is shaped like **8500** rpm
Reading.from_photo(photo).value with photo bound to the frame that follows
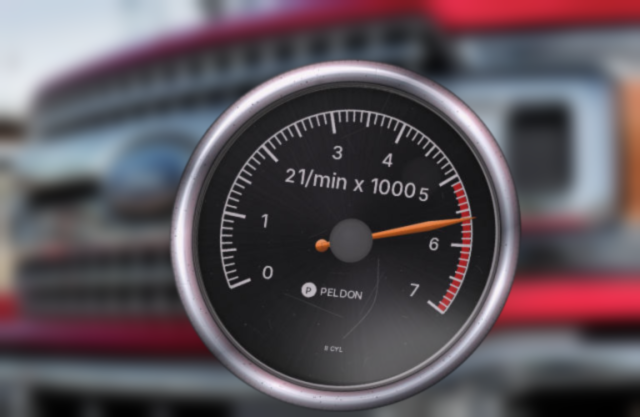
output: **5600** rpm
